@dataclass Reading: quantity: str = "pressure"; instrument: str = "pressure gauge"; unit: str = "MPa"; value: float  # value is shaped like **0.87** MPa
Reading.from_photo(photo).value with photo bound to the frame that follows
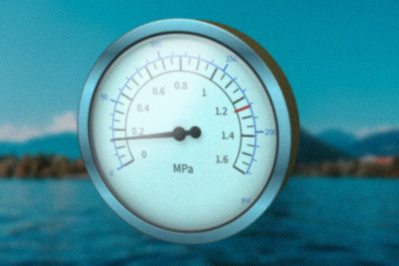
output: **0.15** MPa
